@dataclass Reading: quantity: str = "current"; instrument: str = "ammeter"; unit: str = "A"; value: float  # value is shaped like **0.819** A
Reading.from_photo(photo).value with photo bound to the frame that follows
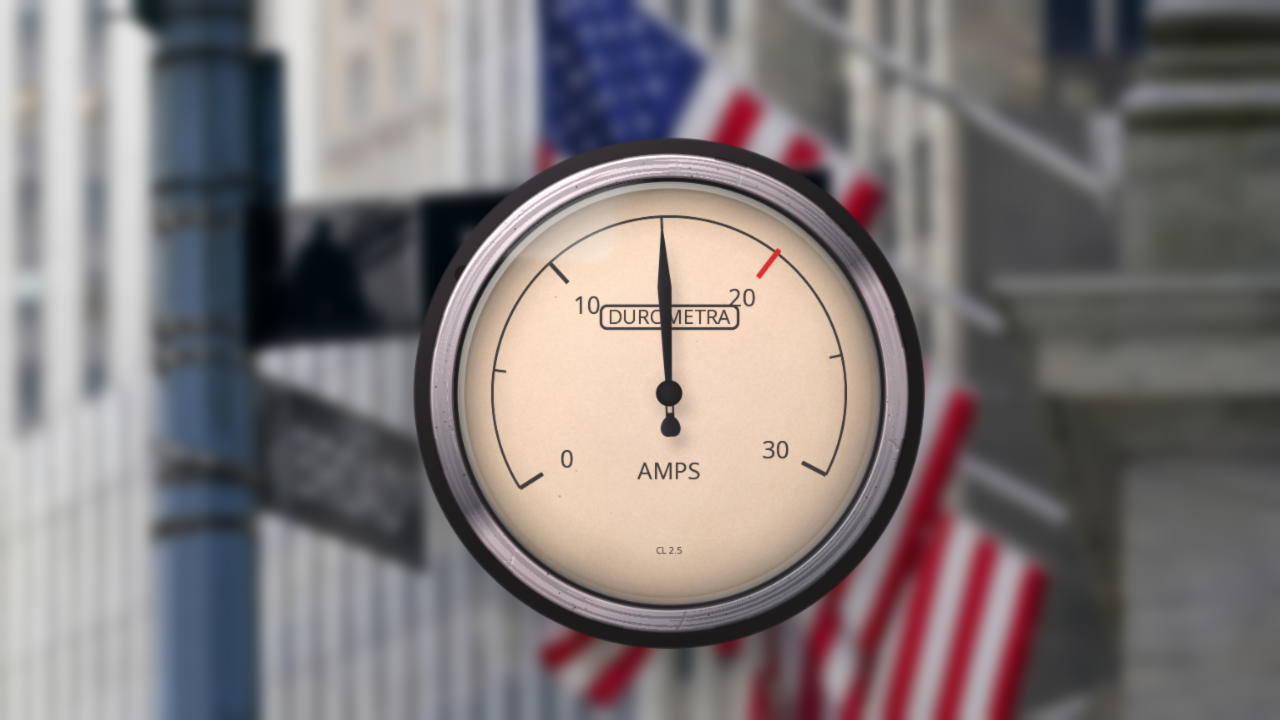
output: **15** A
